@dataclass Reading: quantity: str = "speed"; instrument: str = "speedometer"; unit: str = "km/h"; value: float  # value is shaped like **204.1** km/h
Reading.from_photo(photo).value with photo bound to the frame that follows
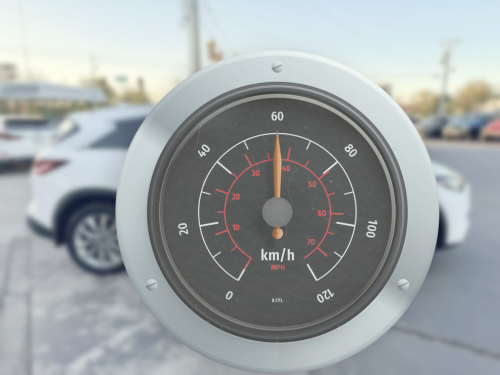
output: **60** km/h
